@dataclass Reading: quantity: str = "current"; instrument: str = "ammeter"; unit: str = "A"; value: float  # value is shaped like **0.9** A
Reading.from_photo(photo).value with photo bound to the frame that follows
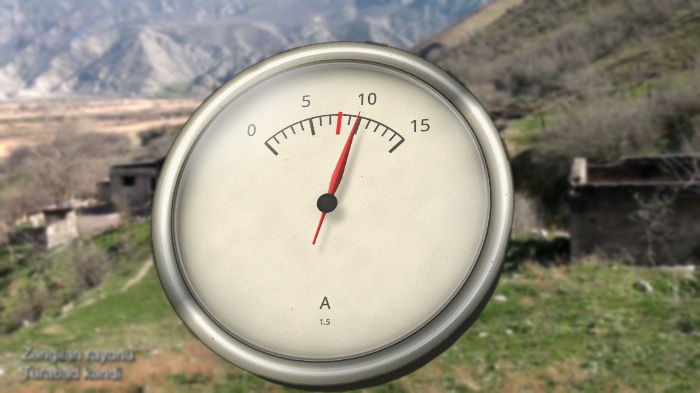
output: **10** A
